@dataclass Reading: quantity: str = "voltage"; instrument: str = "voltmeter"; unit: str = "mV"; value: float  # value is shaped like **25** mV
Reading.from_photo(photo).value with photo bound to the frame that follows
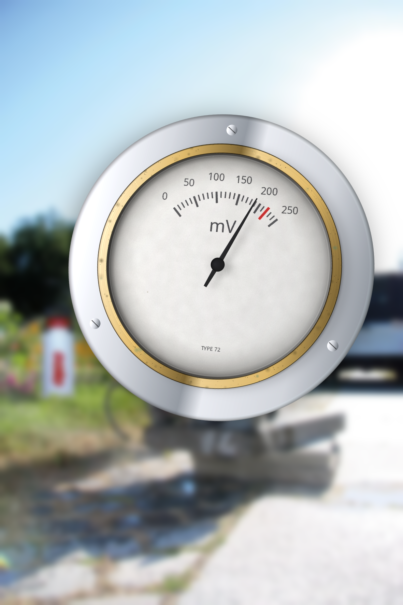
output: **190** mV
